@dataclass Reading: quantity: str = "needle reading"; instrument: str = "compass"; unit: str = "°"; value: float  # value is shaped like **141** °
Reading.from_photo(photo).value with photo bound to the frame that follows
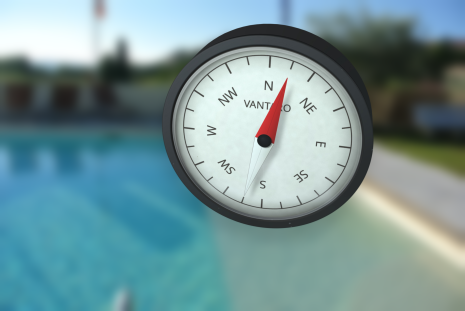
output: **15** °
